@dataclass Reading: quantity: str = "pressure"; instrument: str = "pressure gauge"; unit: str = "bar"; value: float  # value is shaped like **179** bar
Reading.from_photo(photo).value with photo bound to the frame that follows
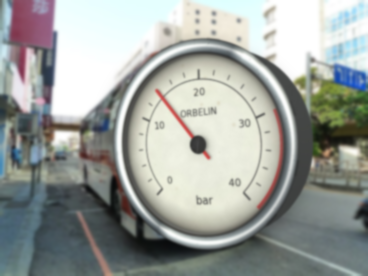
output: **14** bar
